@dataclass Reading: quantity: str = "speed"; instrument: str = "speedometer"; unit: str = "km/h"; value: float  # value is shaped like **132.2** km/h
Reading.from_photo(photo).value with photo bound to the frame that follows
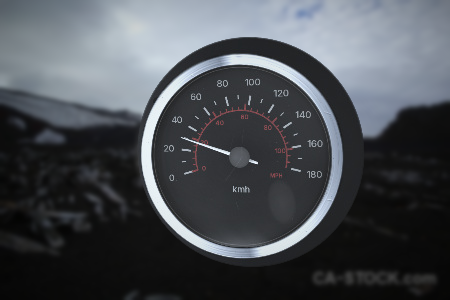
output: **30** km/h
